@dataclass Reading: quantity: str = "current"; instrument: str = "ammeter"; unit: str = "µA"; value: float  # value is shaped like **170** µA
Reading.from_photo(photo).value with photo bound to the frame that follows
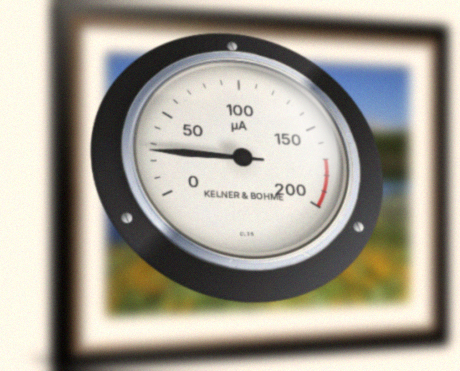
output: **25** µA
